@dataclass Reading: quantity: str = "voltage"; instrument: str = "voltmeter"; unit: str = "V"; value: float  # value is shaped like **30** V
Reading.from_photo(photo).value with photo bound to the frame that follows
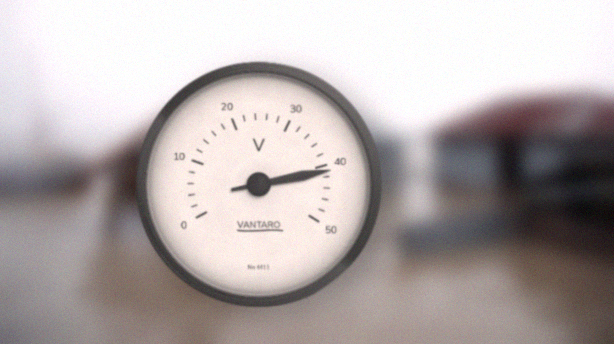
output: **41** V
